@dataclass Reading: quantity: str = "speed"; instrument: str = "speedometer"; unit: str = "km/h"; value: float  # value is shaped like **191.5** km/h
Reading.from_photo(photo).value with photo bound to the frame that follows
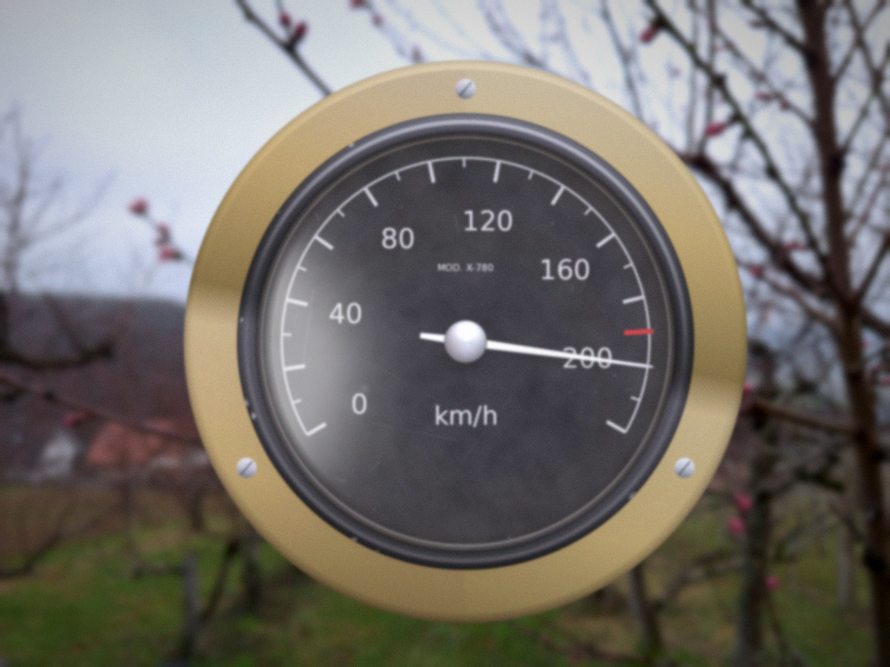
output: **200** km/h
